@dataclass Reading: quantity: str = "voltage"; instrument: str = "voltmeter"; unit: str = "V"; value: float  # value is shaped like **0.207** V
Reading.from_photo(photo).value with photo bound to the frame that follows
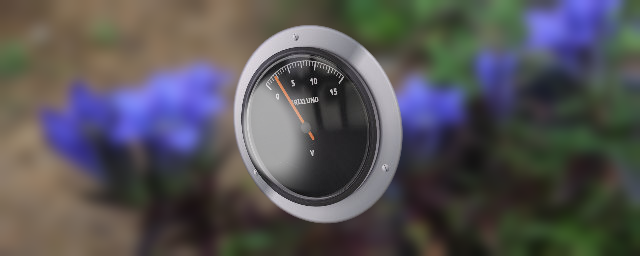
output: **2.5** V
